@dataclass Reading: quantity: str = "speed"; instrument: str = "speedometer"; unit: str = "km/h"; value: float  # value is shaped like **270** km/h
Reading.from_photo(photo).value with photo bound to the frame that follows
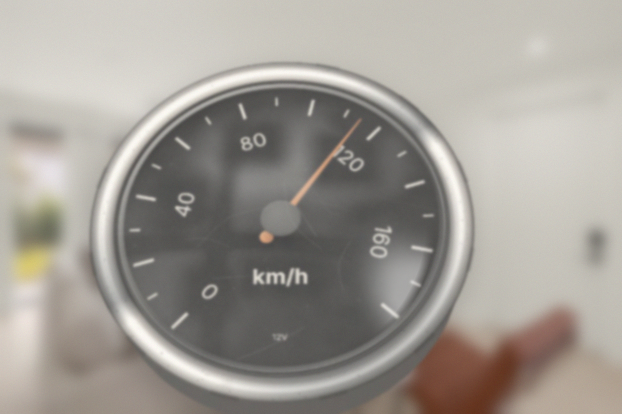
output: **115** km/h
